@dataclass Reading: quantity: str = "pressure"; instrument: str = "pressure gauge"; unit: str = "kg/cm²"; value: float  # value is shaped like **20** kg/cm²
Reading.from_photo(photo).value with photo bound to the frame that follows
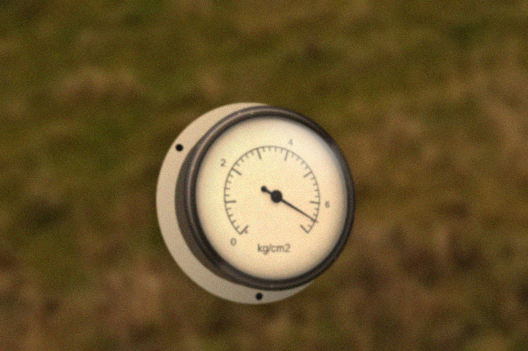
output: **6.6** kg/cm²
